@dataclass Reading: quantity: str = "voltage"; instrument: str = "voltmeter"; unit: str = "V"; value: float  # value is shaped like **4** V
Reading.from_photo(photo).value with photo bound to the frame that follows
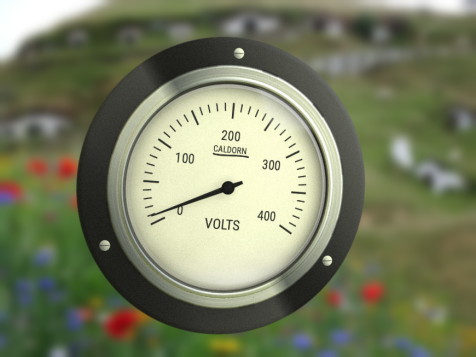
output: **10** V
